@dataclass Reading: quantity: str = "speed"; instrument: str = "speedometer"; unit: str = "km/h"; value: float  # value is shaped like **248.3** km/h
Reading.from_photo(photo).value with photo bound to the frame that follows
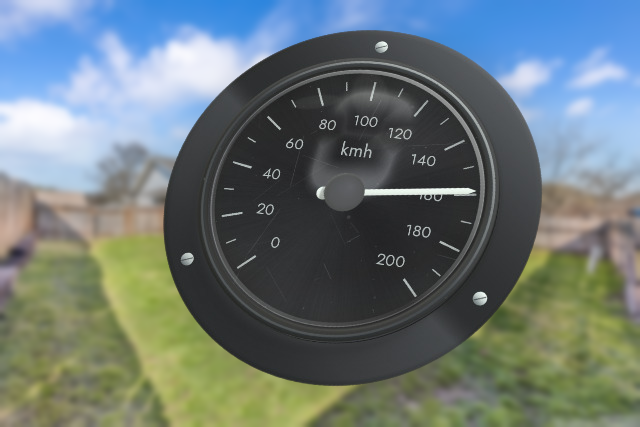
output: **160** km/h
